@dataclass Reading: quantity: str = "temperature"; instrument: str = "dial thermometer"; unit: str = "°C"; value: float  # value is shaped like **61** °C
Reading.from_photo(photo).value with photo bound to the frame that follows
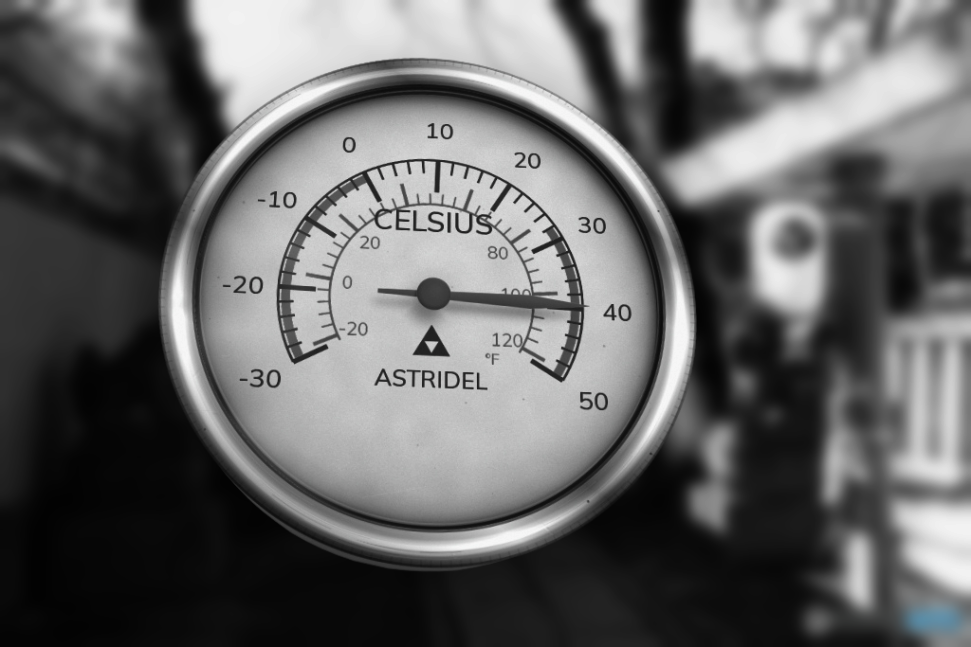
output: **40** °C
